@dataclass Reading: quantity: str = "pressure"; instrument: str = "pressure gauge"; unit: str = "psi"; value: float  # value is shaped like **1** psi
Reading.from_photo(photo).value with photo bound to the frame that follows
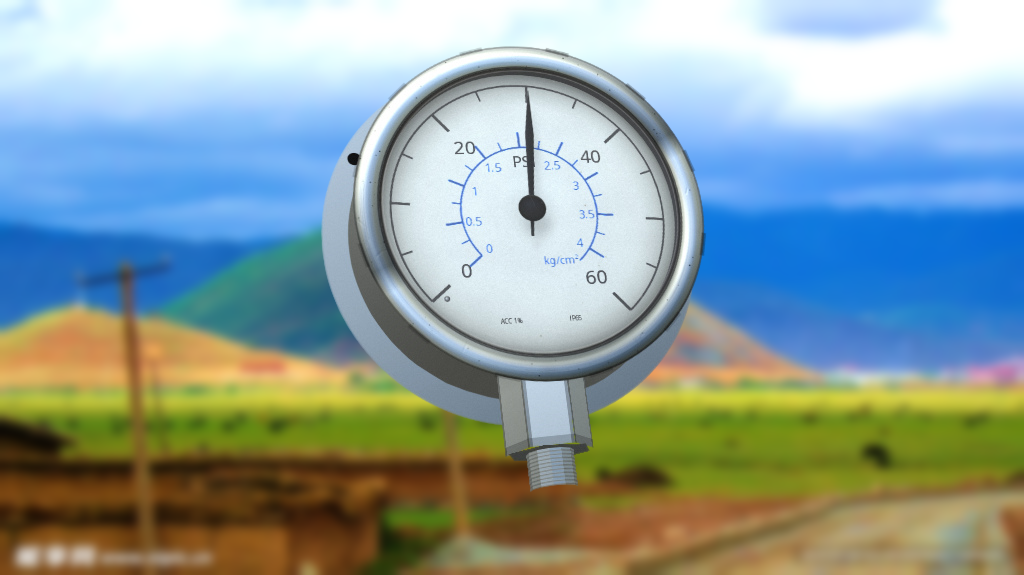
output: **30** psi
